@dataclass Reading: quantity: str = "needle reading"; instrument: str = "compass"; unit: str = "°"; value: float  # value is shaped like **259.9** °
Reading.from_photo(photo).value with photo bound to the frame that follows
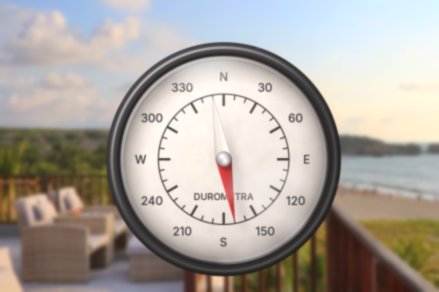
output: **170** °
